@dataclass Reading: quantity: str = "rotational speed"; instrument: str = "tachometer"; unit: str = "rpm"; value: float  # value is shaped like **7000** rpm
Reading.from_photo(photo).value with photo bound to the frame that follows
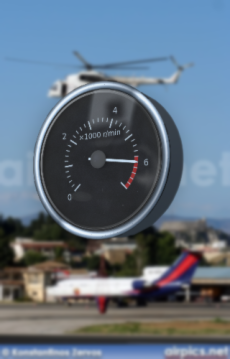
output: **6000** rpm
